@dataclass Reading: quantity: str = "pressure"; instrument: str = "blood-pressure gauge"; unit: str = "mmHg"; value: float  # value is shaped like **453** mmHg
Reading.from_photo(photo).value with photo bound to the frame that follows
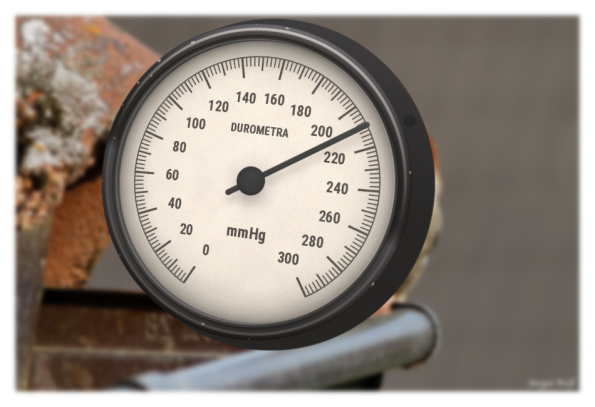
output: **210** mmHg
